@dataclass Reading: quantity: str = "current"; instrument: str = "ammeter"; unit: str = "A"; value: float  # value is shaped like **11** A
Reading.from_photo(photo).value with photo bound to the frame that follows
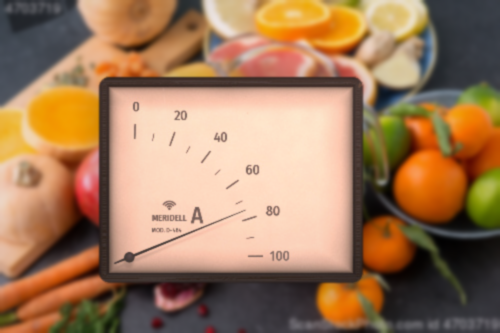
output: **75** A
